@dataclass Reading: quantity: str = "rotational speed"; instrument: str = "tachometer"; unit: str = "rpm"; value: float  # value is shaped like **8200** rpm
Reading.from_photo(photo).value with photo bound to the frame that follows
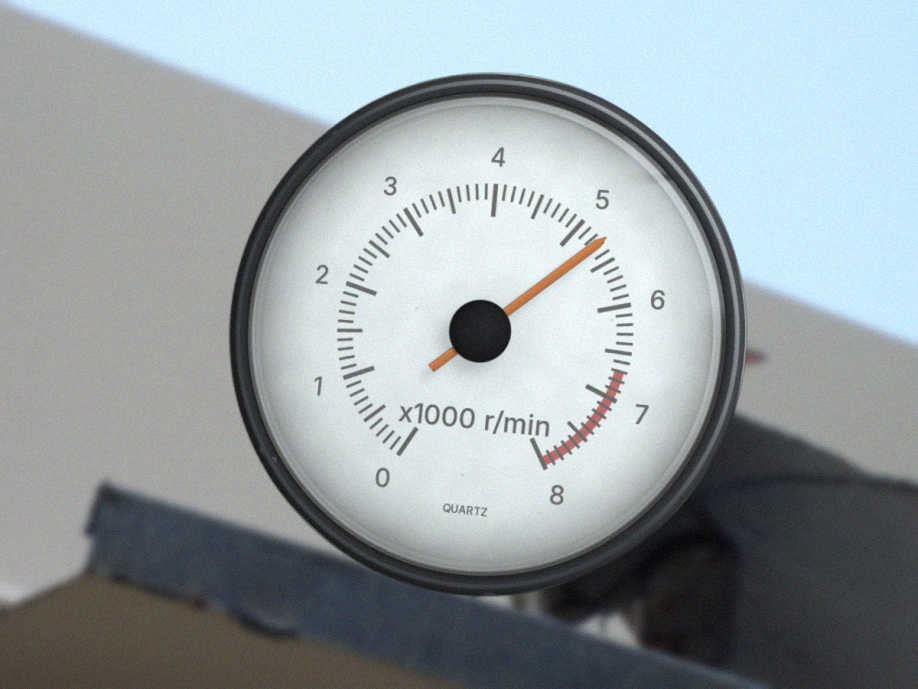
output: **5300** rpm
